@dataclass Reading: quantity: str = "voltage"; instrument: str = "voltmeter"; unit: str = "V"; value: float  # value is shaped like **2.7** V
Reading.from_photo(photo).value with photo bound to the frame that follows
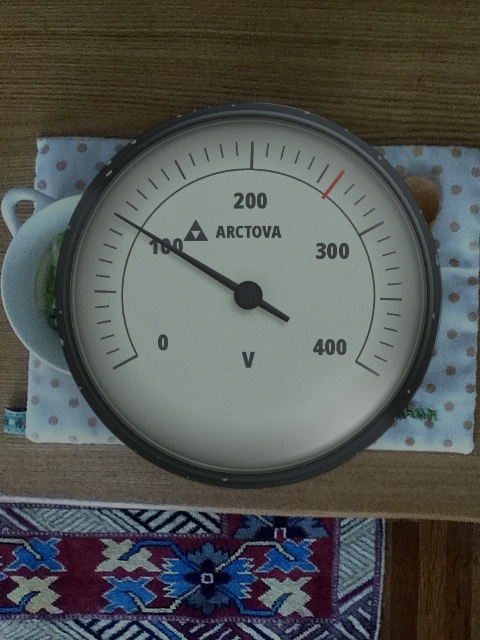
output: **100** V
